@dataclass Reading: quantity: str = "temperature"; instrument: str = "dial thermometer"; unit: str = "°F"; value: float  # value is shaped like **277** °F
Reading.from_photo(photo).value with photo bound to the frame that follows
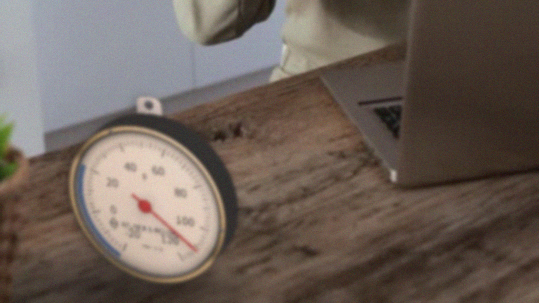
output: **110** °F
